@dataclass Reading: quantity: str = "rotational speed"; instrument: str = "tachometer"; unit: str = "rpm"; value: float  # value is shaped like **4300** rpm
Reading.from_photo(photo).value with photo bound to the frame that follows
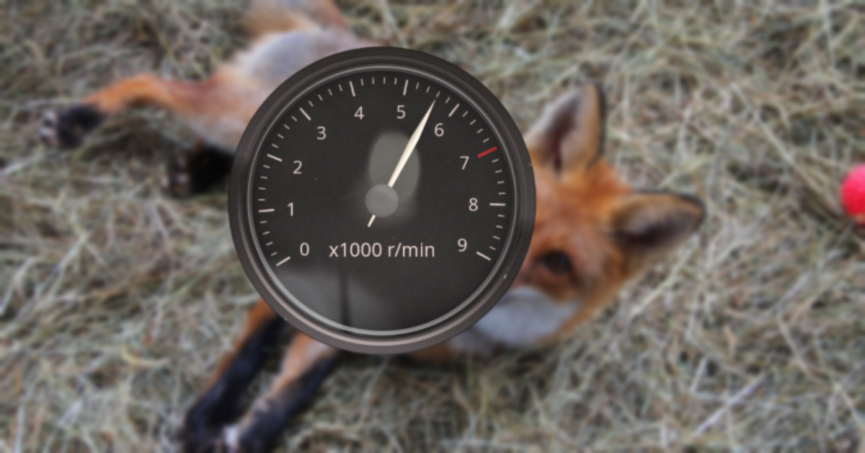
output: **5600** rpm
